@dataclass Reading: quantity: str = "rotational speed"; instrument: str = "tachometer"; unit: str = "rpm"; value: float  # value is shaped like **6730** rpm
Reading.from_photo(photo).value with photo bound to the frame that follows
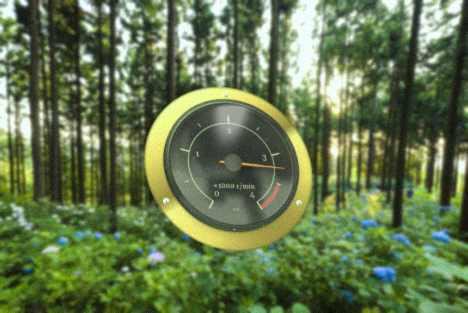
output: **3250** rpm
